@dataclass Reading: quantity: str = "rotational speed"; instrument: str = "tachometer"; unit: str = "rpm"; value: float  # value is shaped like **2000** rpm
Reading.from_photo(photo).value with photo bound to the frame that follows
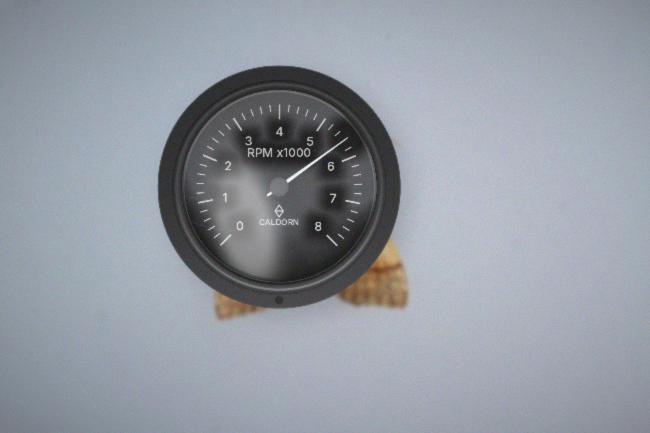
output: **5600** rpm
